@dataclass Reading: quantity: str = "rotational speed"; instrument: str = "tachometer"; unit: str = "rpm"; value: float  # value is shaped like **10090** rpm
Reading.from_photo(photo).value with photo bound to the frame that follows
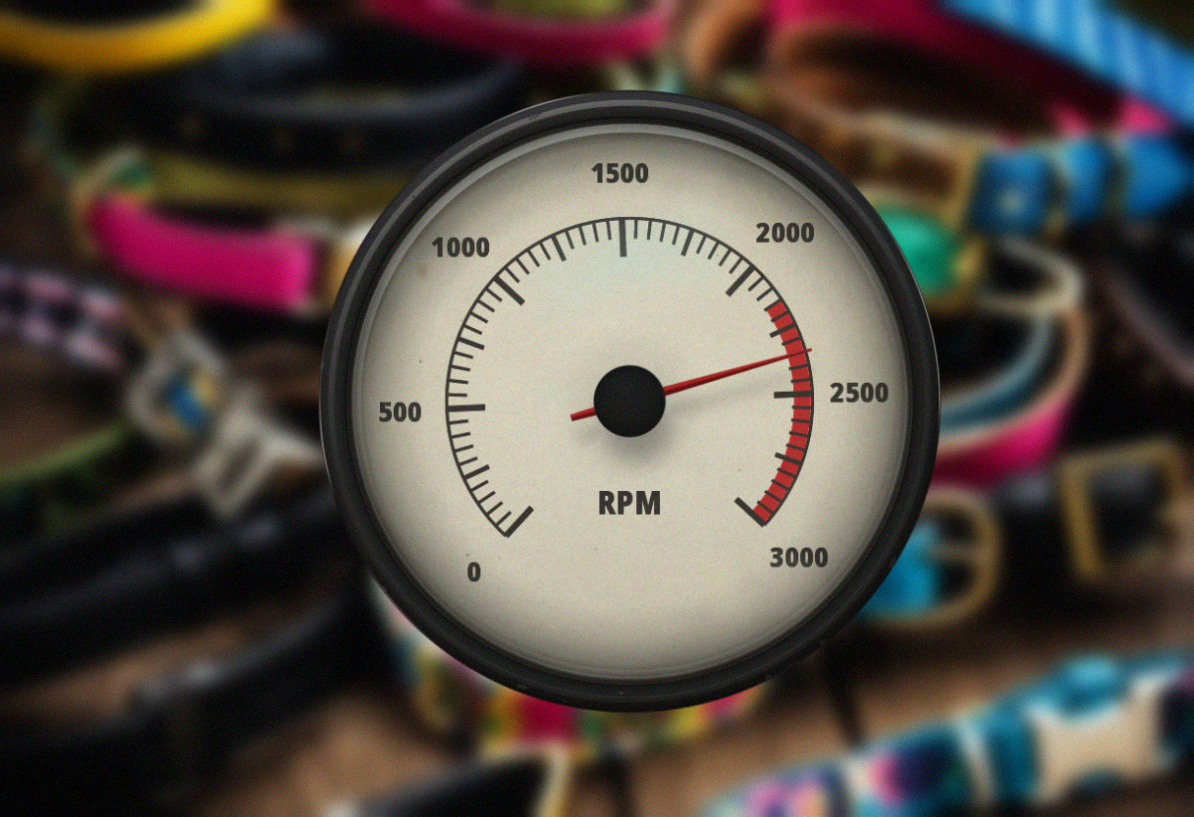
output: **2350** rpm
